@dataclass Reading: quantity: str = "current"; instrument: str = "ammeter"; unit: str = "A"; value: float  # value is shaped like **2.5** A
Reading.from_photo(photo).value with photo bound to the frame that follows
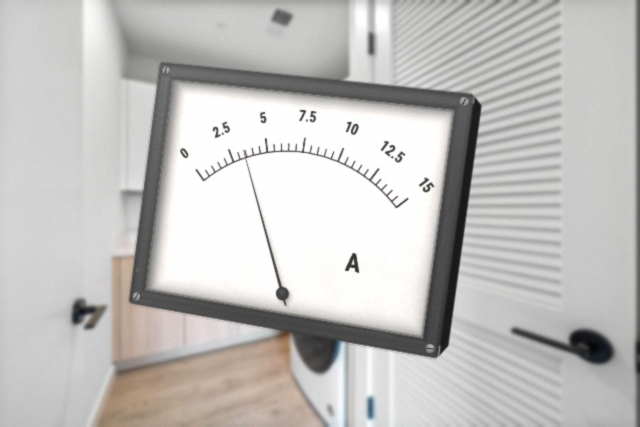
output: **3.5** A
